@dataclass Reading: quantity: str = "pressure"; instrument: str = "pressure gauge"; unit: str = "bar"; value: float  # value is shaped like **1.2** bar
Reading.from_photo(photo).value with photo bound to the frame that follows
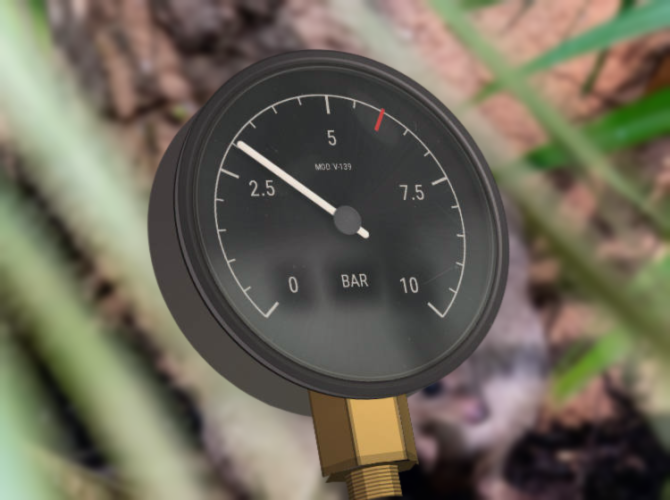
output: **3** bar
